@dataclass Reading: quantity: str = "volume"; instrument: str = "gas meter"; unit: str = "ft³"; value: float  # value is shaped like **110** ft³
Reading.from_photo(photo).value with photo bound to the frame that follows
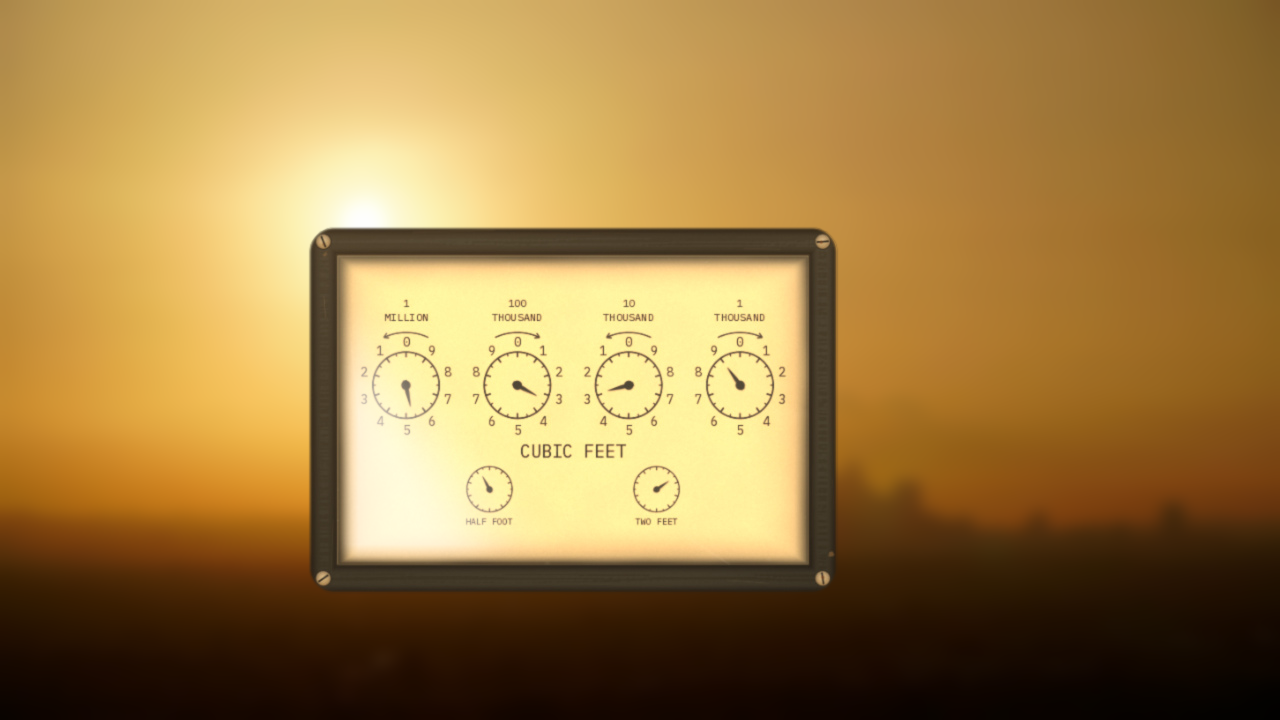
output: **532900** ft³
